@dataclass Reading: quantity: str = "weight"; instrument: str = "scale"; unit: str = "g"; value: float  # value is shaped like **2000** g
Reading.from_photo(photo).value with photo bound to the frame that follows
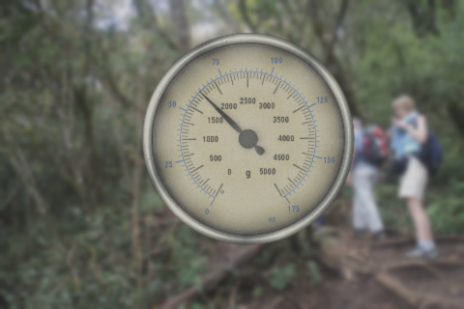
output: **1750** g
